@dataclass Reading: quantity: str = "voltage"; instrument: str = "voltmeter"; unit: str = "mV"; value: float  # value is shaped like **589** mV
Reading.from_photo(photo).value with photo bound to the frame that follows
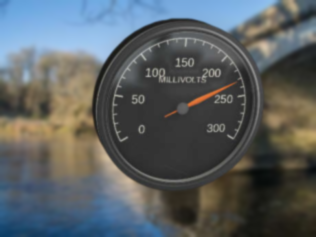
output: **230** mV
